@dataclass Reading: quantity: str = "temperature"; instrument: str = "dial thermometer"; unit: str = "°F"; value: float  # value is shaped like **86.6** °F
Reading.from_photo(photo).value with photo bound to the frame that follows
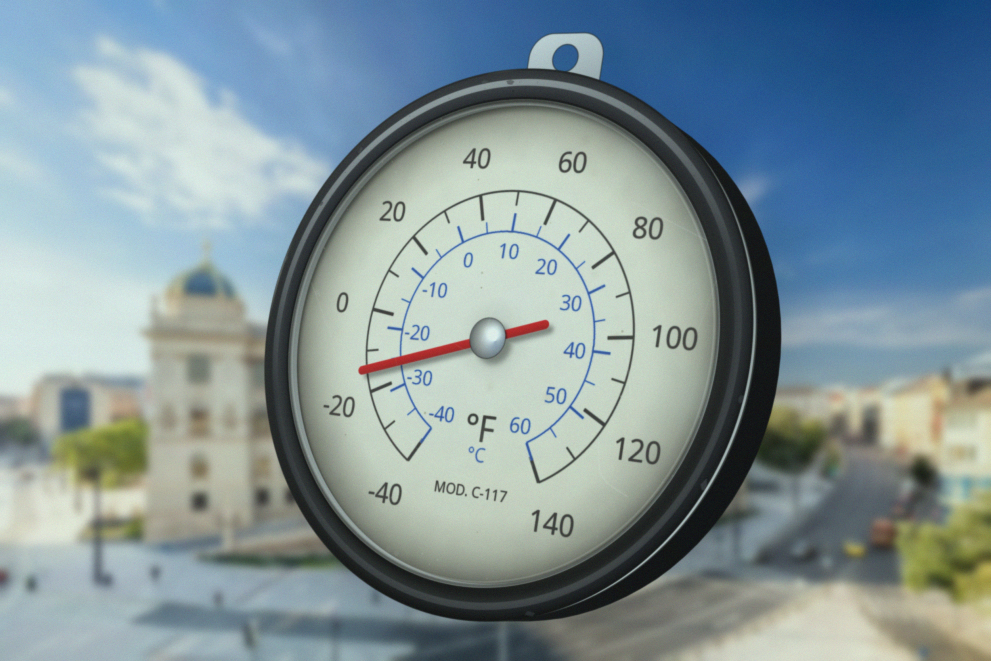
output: **-15** °F
